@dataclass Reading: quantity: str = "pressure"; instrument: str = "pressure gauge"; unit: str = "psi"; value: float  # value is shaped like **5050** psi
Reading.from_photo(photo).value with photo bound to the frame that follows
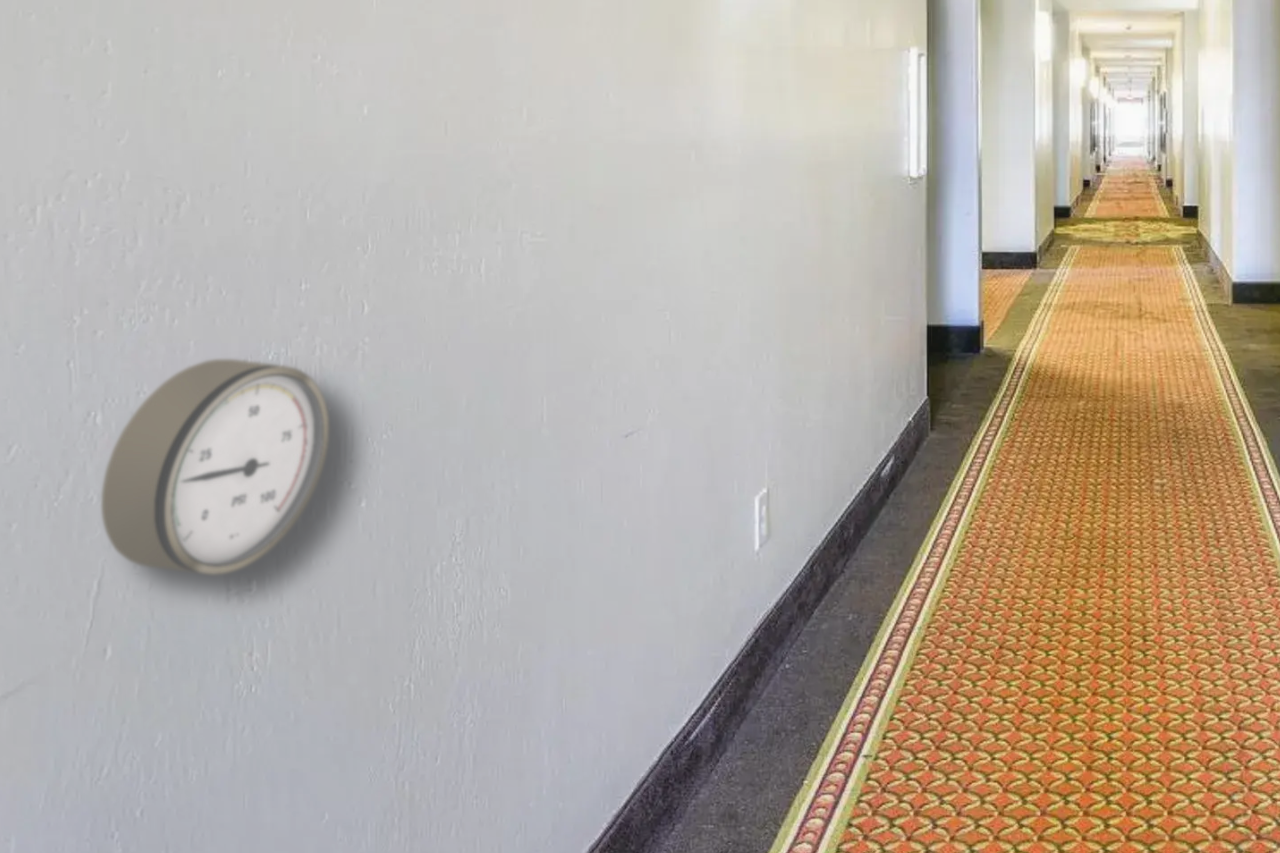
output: **17.5** psi
